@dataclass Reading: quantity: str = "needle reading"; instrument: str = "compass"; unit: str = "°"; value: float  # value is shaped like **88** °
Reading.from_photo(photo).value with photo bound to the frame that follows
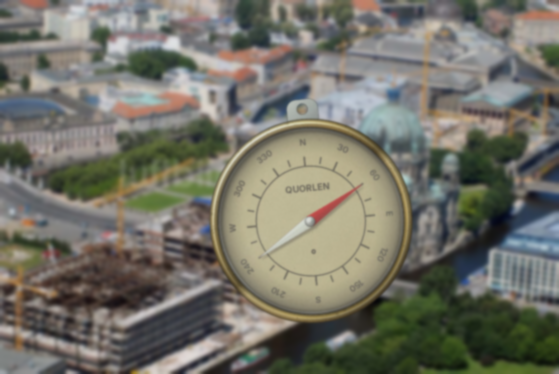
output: **60** °
